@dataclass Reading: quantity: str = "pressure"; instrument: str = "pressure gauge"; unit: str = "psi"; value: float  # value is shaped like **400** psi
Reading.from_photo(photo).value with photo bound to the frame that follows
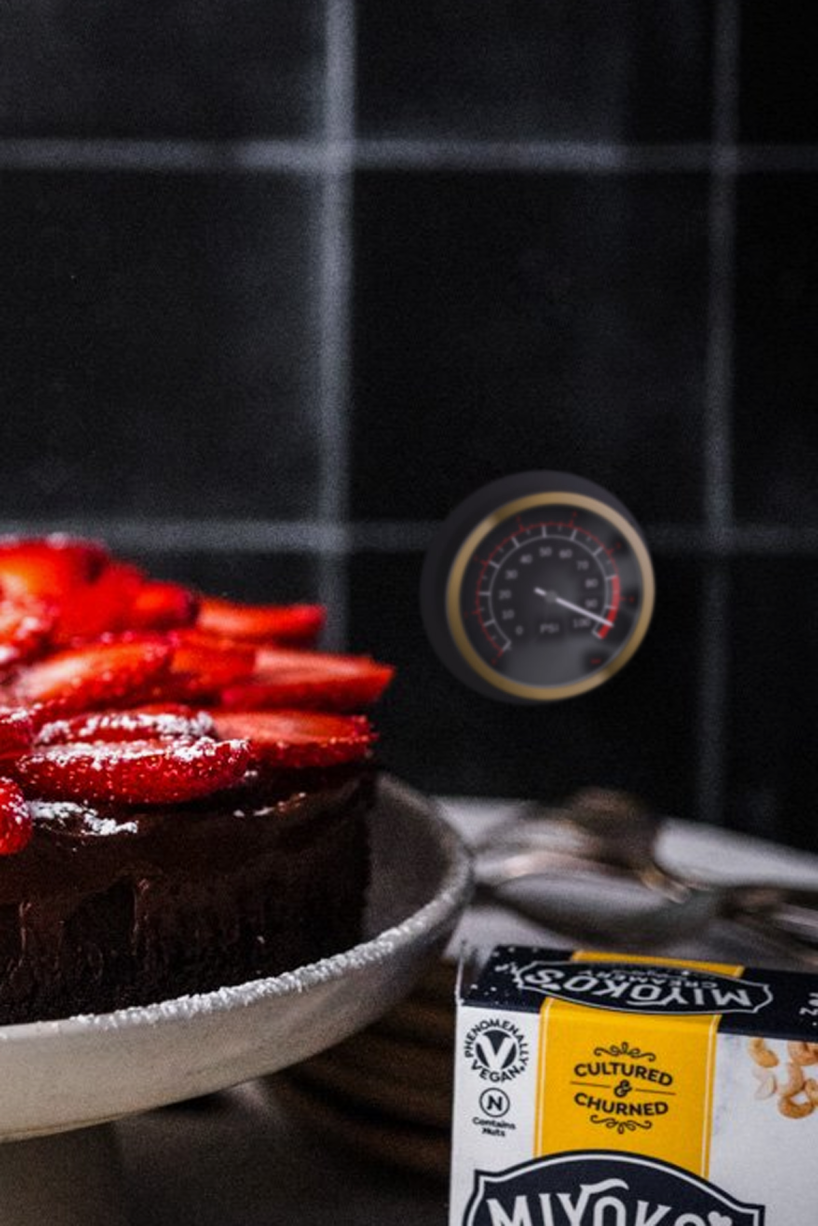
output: **95** psi
